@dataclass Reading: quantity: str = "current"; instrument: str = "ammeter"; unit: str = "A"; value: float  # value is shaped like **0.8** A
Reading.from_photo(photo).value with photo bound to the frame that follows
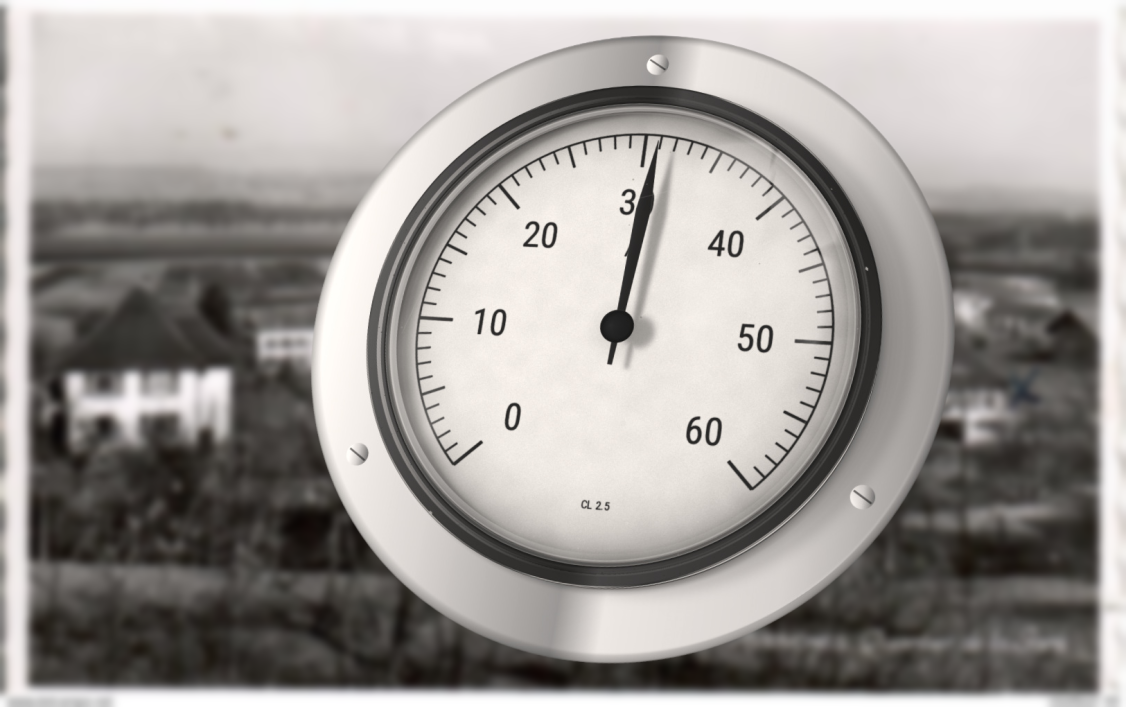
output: **31** A
